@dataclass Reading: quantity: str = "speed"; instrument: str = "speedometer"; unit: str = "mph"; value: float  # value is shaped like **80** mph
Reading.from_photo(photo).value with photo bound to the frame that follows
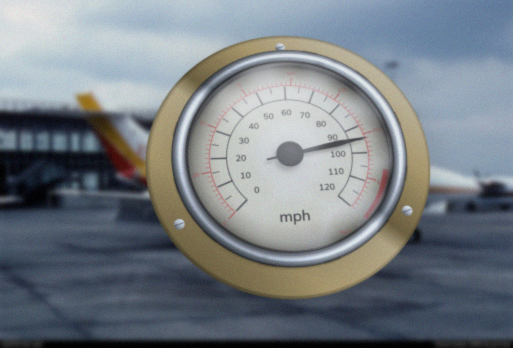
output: **95** mph
